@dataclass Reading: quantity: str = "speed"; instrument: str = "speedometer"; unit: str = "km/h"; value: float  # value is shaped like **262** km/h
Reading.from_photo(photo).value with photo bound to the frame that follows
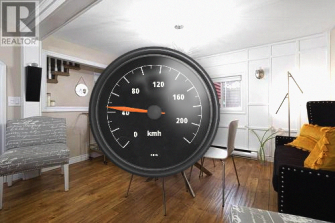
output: **45** km/h
